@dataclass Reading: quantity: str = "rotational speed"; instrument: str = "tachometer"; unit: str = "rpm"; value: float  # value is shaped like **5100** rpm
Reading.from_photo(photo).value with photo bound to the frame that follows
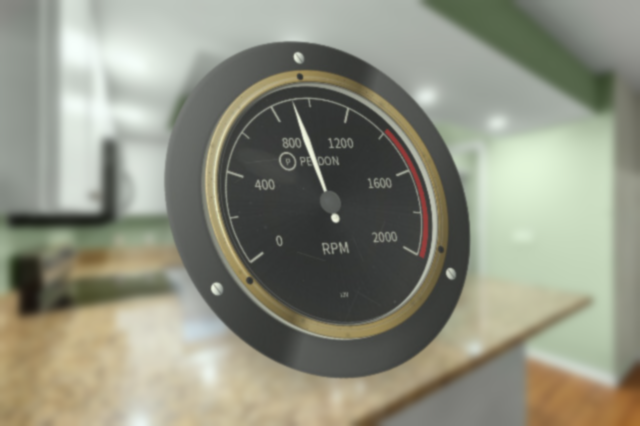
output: **900** rpm
